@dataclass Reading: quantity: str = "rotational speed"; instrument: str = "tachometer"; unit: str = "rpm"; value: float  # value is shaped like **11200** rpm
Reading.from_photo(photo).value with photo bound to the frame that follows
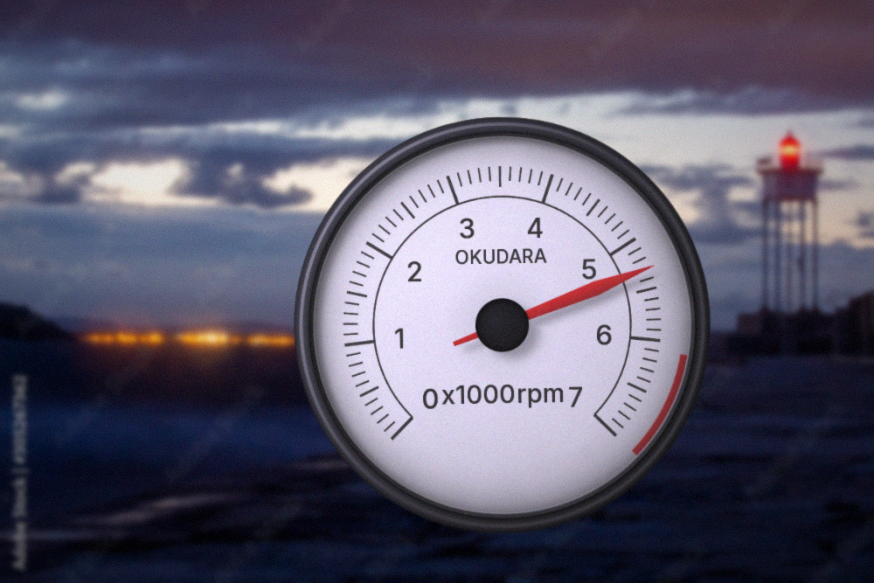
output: **5300** rpm
